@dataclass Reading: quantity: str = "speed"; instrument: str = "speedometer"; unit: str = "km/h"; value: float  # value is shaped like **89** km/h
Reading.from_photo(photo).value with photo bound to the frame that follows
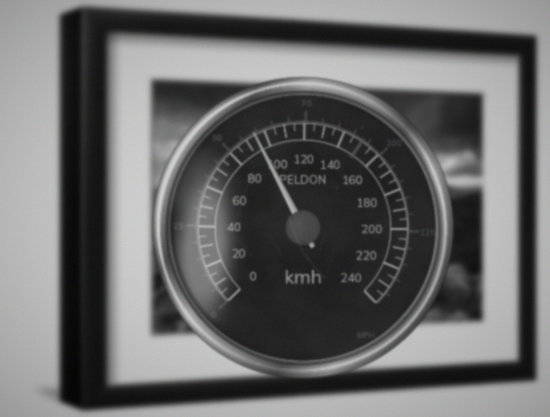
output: **95** km/h
